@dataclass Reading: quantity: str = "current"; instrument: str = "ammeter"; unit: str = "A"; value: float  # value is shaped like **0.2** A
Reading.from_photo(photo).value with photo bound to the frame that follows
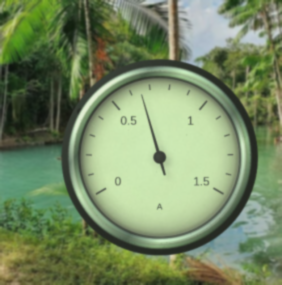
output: **0.65** A
